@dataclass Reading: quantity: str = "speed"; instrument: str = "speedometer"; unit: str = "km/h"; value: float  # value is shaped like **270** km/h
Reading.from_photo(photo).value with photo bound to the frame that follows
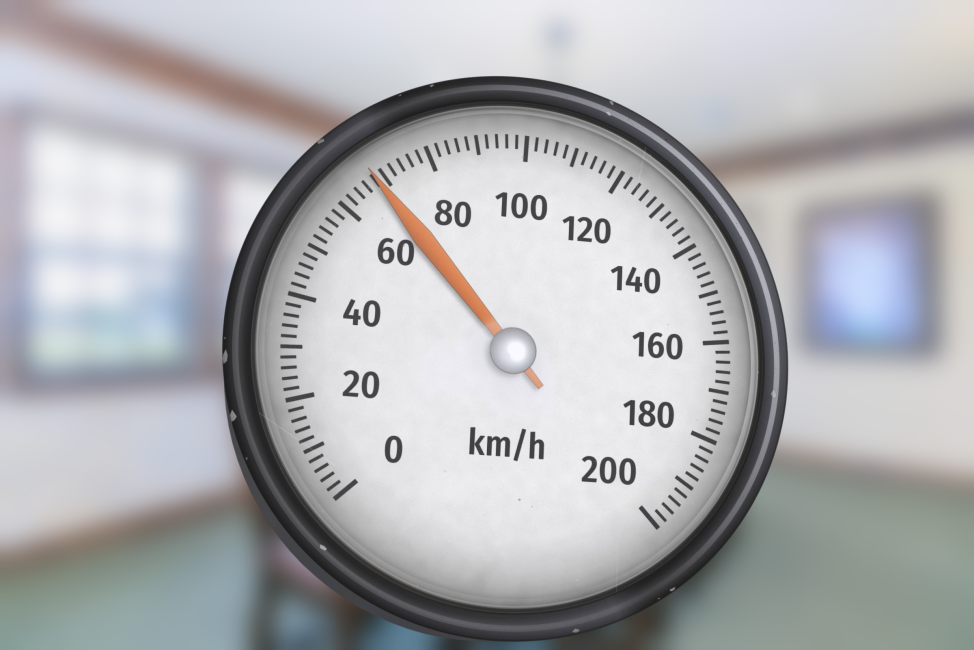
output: **68** km/h
